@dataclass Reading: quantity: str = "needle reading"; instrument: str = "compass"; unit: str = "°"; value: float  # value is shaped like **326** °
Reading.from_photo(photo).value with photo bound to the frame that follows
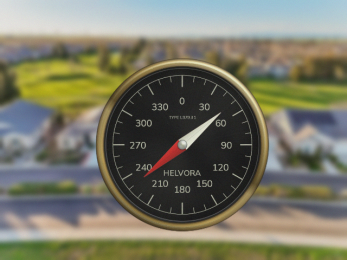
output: **230** °
